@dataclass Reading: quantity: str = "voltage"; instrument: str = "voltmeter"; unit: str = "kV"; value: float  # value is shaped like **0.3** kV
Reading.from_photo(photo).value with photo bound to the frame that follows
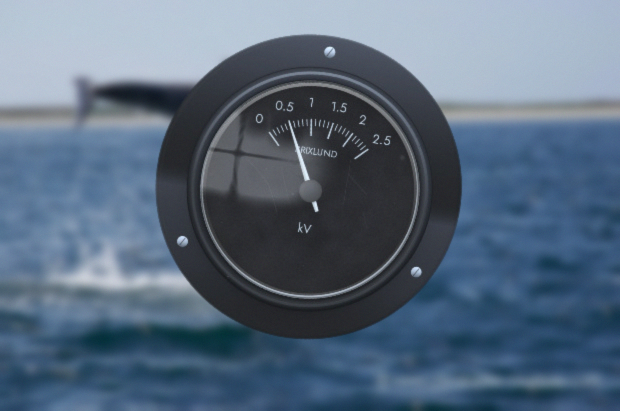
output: **0.5** kV
